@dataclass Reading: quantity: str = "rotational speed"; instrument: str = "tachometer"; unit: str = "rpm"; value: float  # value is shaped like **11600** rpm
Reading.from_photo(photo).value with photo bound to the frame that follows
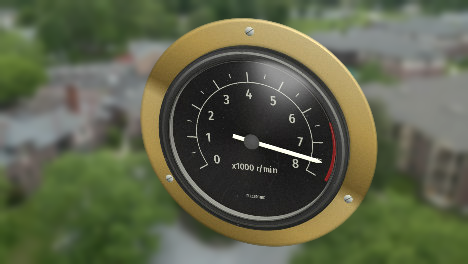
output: **7500** rpm
